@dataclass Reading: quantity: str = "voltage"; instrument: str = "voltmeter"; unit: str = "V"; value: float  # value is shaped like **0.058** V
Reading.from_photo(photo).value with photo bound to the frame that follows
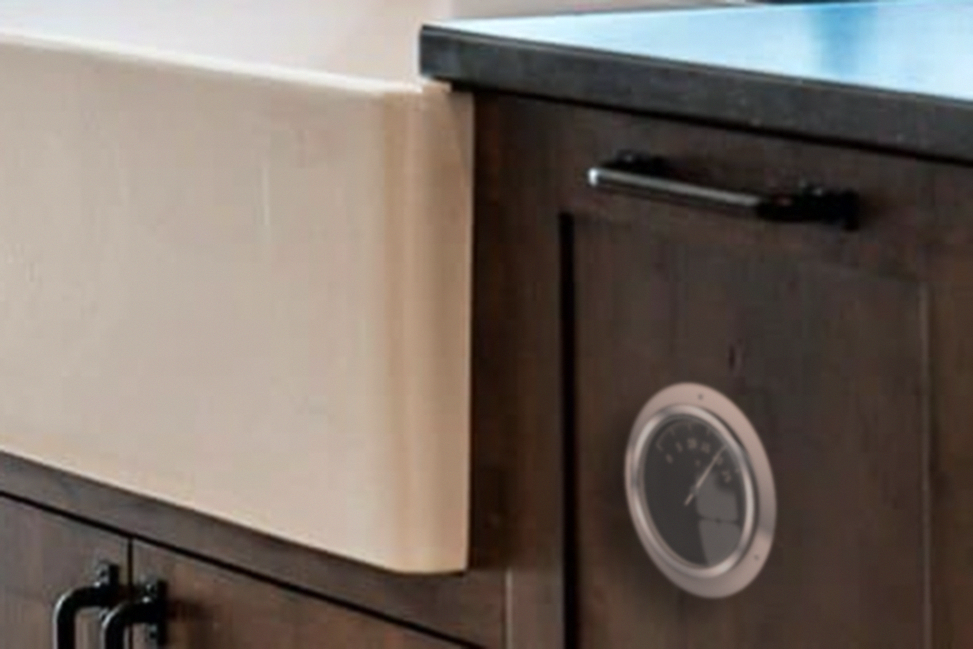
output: **20** V
